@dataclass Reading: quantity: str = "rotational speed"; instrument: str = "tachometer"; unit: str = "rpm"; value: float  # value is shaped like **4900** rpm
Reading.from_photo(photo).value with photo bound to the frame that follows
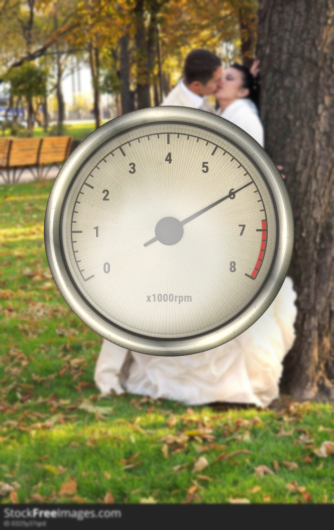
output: **6000** rpm
